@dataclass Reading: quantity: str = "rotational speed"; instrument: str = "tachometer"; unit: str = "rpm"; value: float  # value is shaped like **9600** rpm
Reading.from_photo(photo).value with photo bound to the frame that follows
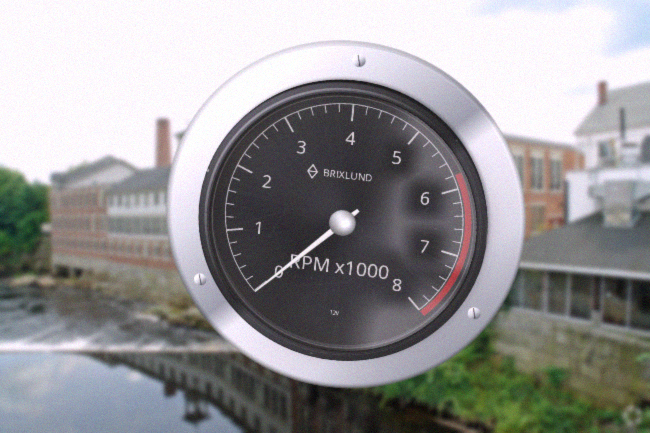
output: **0** rpm
